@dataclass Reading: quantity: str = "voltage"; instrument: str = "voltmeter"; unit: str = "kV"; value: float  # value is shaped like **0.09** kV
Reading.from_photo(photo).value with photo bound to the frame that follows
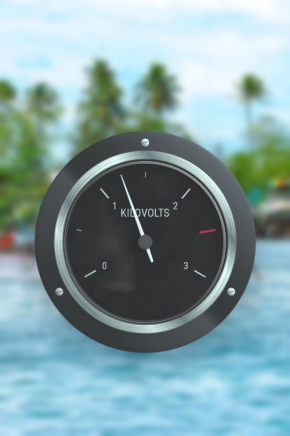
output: **1.25** kV
